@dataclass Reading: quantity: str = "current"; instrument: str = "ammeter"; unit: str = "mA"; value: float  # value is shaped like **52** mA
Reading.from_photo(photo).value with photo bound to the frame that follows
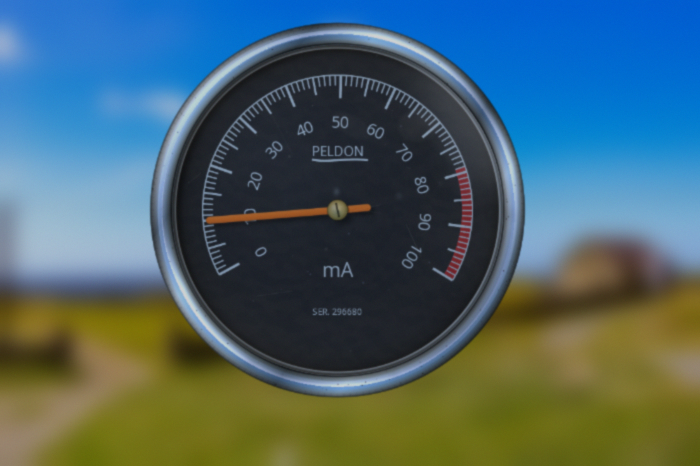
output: **10** mA
